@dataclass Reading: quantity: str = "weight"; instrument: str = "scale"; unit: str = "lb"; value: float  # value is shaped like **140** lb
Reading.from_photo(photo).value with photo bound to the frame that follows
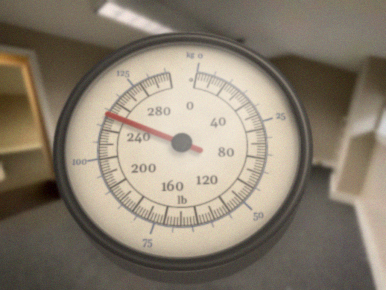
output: **250** lb
